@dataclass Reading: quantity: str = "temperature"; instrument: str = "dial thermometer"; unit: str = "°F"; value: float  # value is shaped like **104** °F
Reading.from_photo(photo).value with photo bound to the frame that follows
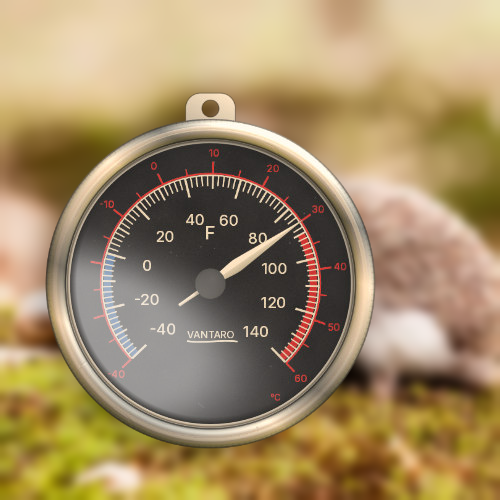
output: **86** °F
